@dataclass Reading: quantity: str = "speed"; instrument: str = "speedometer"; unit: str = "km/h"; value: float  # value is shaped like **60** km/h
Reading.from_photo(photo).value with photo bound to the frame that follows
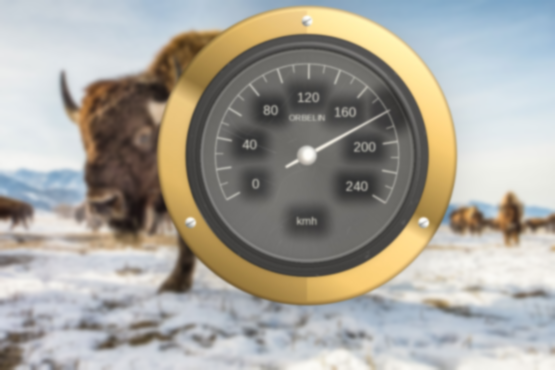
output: **180** km/h
